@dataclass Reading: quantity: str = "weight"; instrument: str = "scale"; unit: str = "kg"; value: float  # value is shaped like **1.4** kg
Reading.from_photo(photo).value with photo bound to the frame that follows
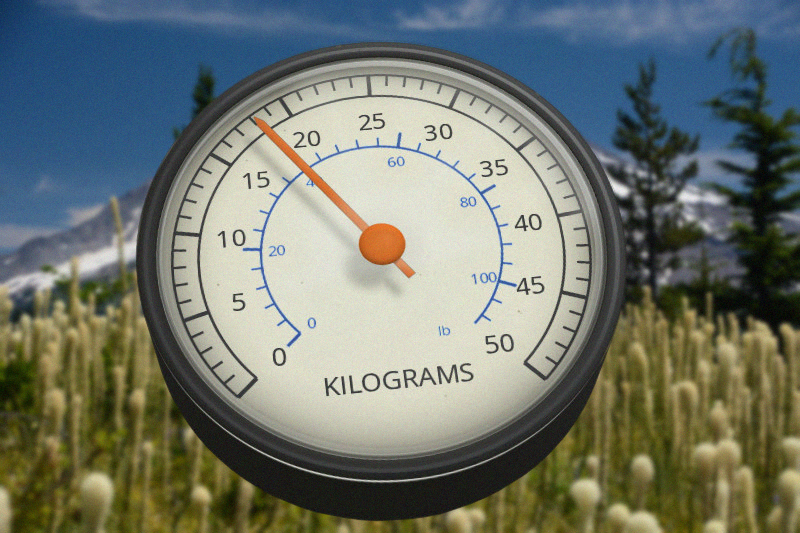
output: **18** kg
